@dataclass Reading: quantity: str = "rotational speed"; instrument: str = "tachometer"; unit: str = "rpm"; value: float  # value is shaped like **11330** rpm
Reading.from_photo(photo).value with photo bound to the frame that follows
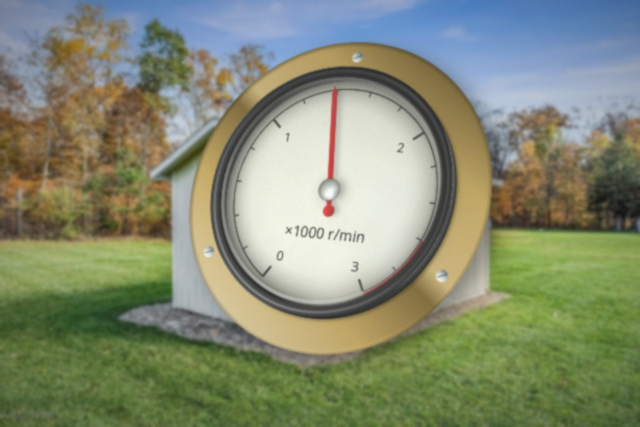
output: **1400** rpm
